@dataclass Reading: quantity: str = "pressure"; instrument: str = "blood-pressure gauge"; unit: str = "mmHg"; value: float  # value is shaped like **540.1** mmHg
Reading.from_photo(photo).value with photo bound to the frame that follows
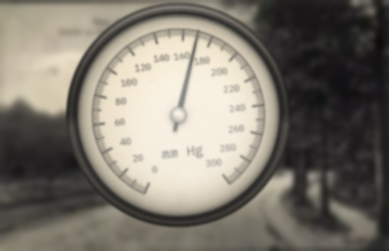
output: **170** mmHg
